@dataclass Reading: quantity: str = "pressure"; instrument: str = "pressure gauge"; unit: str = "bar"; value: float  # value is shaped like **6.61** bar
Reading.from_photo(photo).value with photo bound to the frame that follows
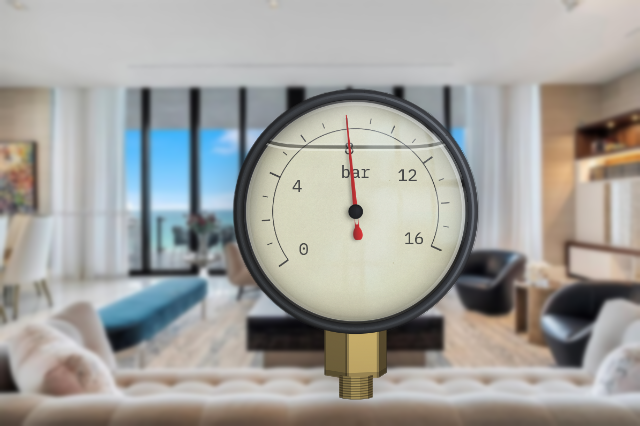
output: **8** bar
